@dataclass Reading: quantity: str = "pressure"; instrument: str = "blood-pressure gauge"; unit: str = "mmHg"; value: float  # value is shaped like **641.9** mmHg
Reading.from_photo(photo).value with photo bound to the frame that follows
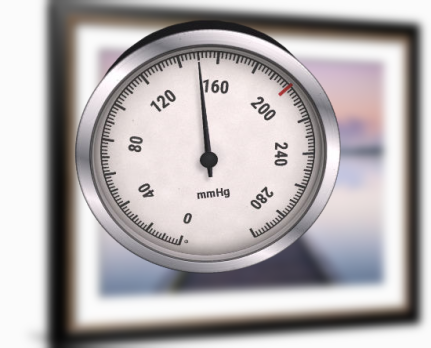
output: **150** mmHg
